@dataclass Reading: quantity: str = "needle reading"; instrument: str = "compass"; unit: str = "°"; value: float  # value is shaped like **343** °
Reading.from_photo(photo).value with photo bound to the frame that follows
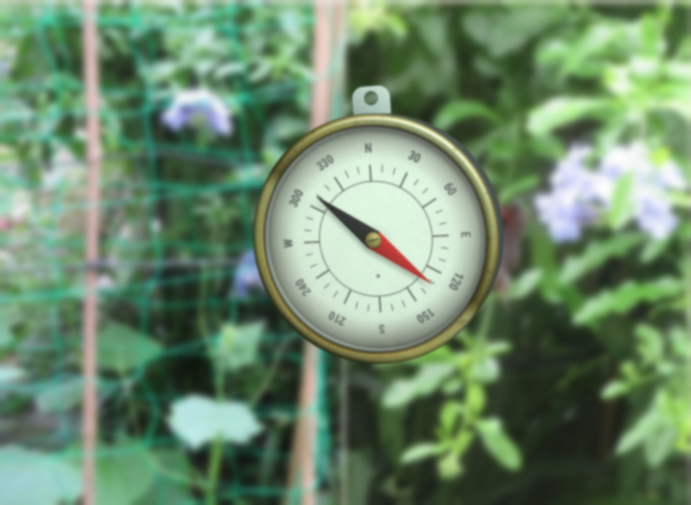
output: **130** °
